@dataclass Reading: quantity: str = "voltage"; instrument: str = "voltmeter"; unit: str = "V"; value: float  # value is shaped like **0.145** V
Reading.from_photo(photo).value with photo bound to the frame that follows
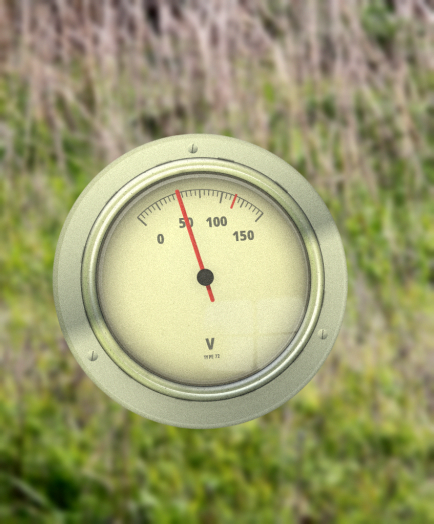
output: **50** V
